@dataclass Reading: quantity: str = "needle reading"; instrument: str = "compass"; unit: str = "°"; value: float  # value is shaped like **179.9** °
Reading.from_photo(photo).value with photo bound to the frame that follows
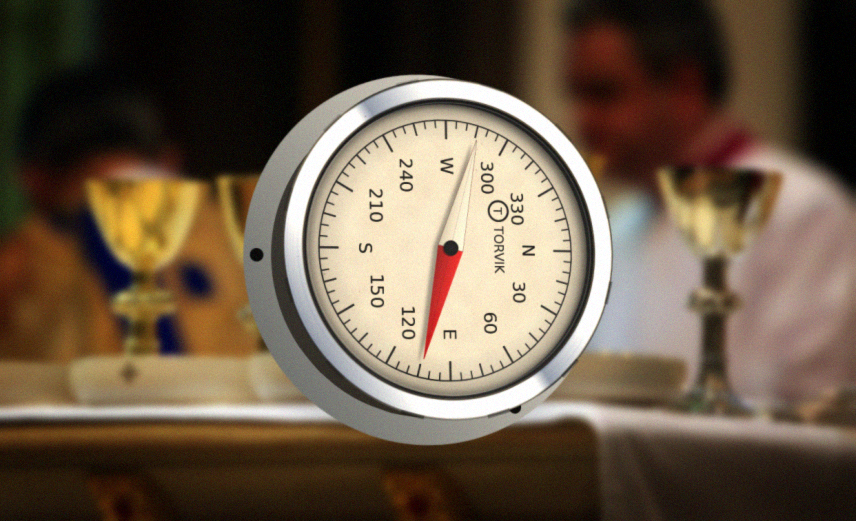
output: **105** °
